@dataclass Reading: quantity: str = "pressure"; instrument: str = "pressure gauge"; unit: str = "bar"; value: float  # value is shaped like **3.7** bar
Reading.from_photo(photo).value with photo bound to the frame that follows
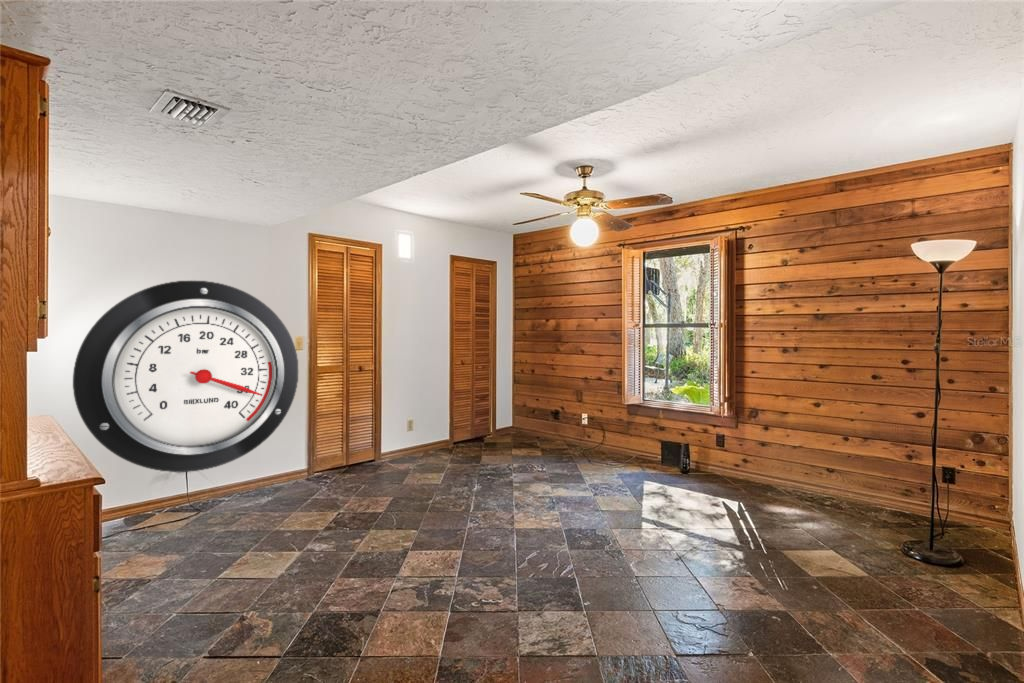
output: **36** bar
